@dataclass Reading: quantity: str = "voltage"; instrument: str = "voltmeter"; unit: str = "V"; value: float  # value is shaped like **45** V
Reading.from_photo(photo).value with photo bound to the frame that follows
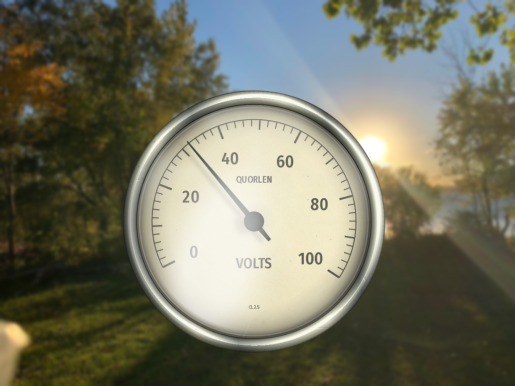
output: **32** V
